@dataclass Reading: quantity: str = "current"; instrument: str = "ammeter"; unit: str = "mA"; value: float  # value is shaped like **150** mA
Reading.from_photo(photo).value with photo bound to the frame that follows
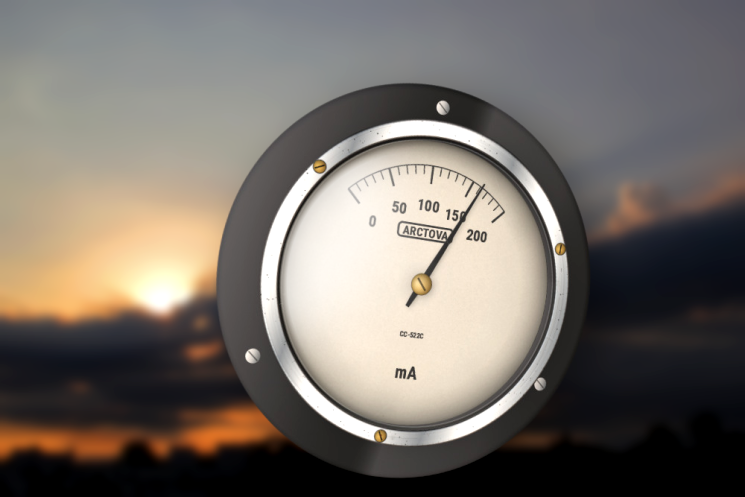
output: **160** mA
